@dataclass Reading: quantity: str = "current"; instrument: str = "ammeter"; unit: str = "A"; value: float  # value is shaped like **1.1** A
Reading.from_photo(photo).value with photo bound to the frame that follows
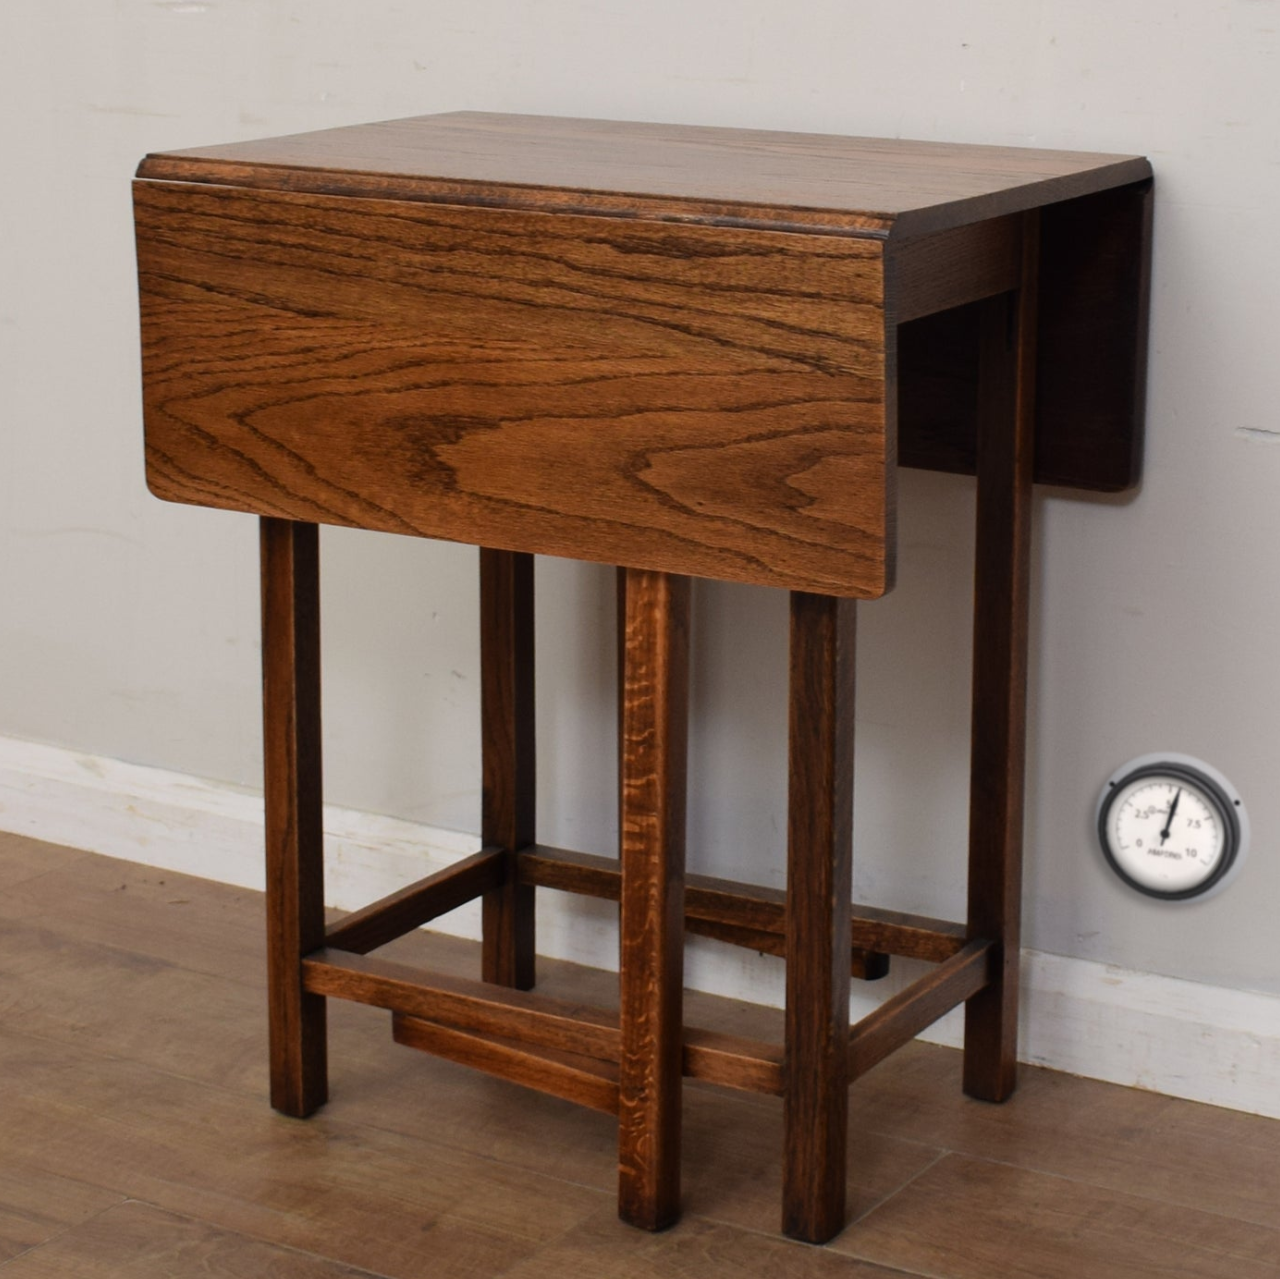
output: **5.5** A
